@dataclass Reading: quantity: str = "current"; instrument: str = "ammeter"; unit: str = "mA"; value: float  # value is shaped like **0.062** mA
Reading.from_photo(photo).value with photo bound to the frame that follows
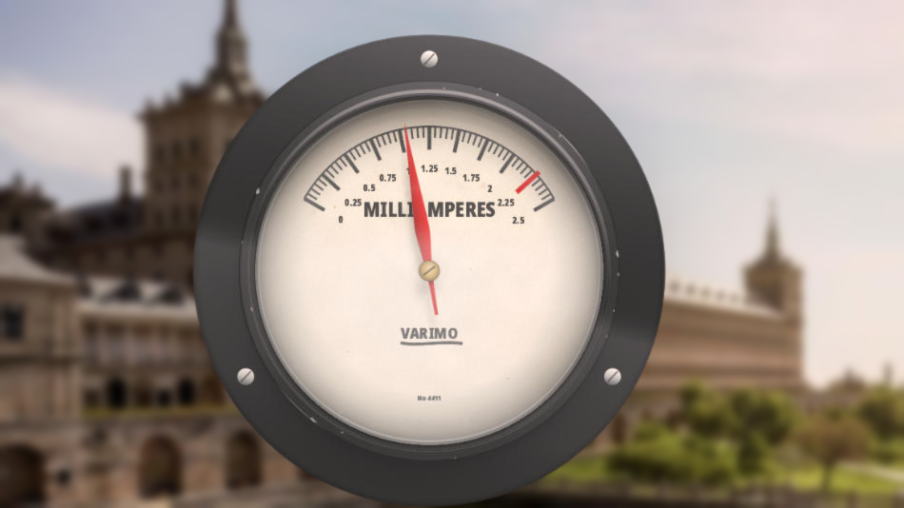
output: **1.05** mA
